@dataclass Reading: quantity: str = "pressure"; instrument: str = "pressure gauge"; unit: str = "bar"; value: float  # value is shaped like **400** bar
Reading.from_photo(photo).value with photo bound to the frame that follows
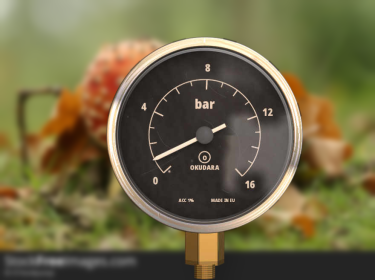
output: **1** bar
